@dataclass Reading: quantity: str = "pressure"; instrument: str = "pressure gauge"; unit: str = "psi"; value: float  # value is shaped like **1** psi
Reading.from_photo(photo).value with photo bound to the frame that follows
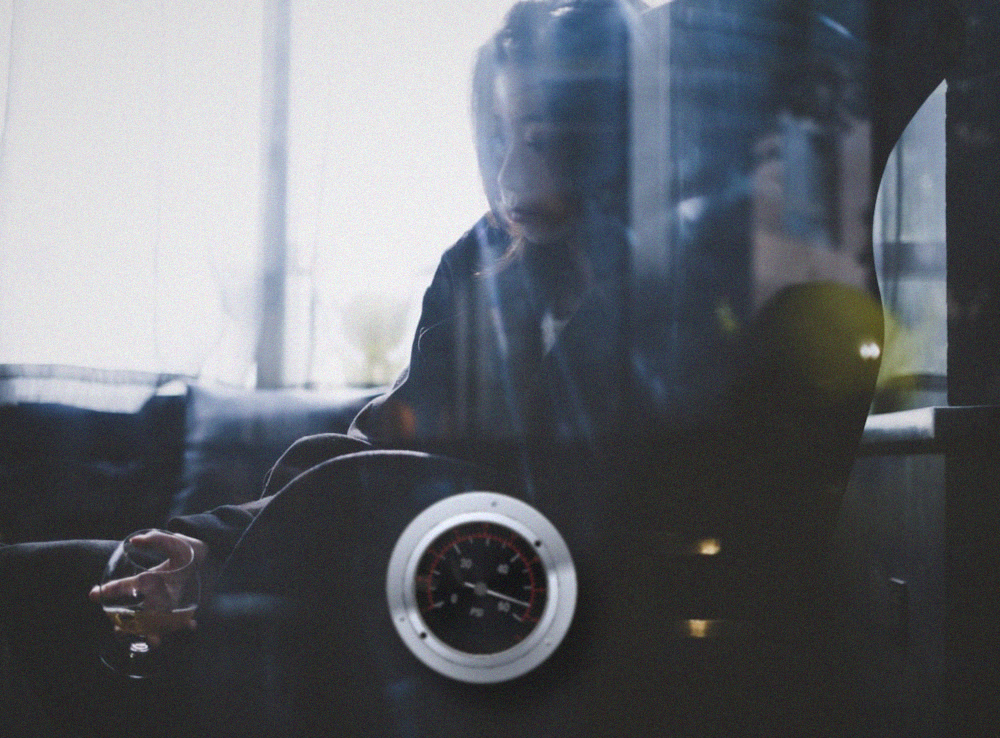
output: **55** psi
